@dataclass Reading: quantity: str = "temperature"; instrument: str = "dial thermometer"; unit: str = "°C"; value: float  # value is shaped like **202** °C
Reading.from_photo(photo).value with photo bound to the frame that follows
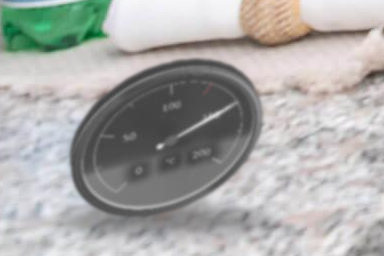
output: **150** °C
